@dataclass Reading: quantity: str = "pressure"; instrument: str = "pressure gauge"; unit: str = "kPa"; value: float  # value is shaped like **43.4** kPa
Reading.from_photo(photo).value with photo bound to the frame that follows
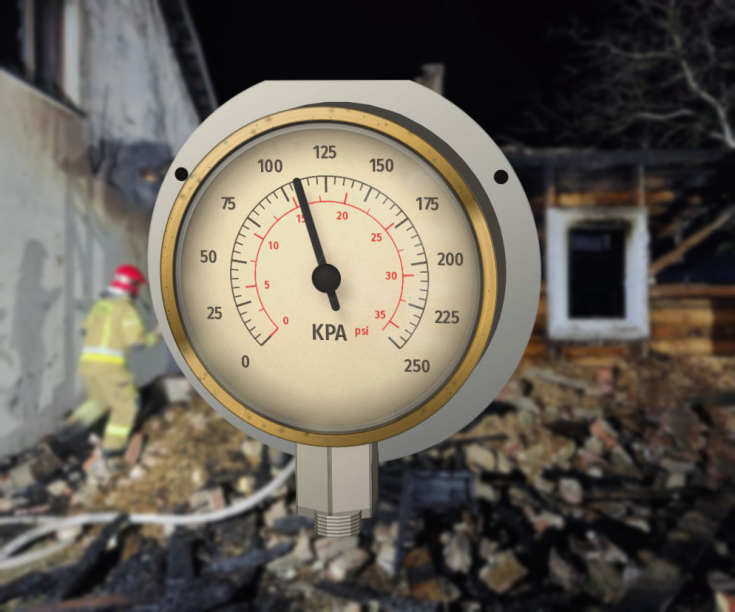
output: **110** kPa
